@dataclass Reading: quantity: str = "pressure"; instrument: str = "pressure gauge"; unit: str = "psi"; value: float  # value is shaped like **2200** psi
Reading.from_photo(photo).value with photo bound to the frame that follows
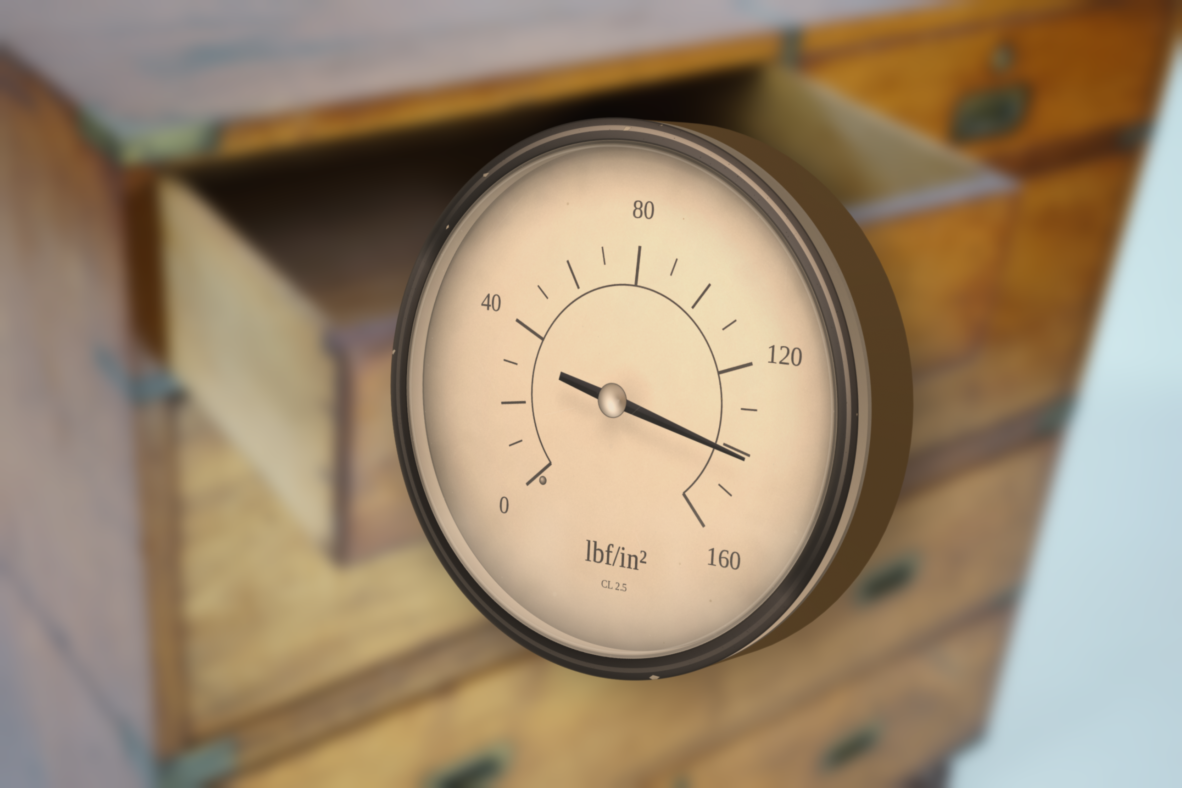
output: **140** psi
